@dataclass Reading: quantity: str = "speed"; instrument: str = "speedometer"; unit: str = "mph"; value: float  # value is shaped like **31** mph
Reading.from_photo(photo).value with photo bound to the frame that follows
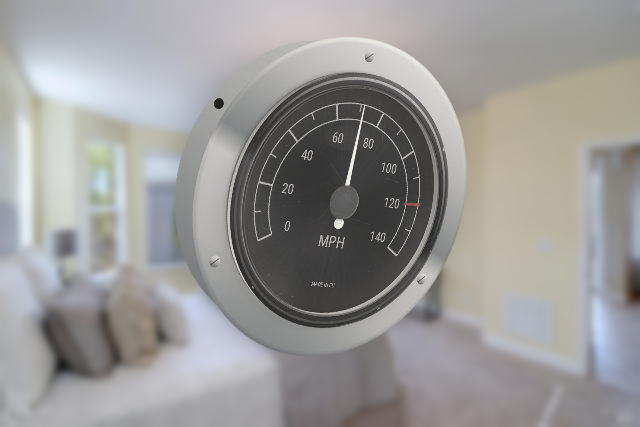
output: **70** mph
